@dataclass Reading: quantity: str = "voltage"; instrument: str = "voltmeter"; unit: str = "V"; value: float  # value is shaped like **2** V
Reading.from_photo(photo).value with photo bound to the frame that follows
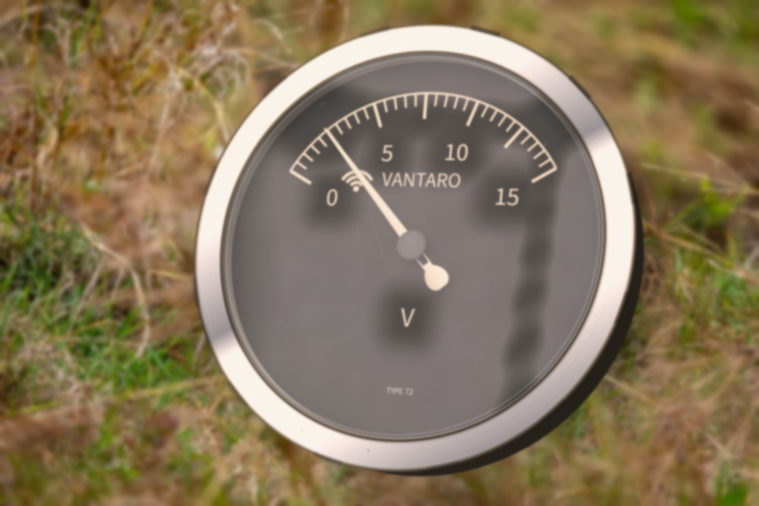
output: **2.5** V
